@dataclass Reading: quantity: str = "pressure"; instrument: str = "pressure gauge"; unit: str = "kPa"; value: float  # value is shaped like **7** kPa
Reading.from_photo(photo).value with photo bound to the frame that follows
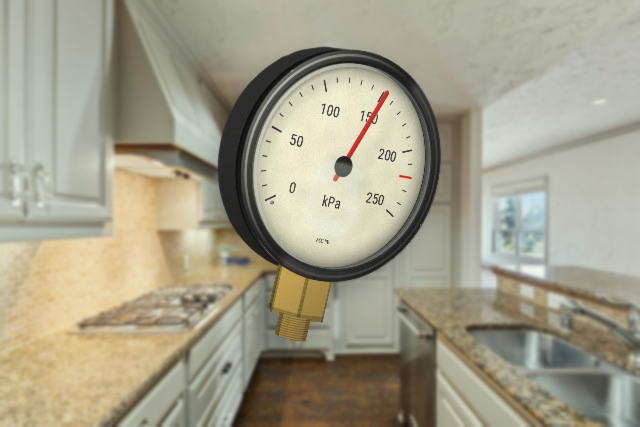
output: **150** kPa
